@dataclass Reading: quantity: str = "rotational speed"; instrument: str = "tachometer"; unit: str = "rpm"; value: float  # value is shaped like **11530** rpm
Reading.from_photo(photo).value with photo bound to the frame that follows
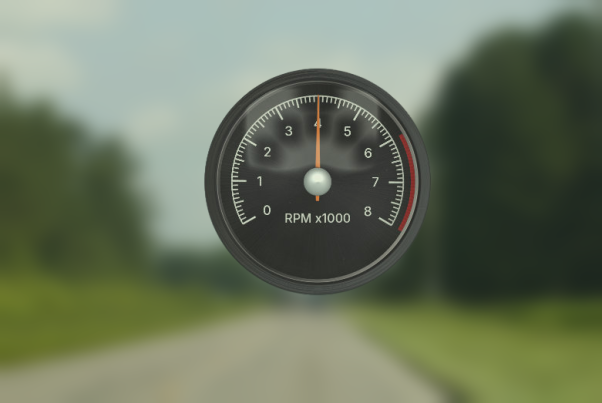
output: **4000** rpm
